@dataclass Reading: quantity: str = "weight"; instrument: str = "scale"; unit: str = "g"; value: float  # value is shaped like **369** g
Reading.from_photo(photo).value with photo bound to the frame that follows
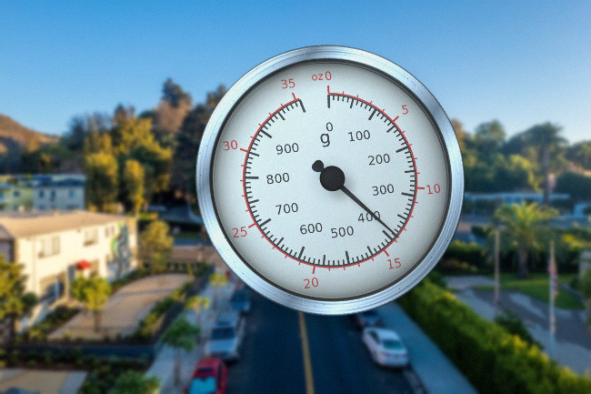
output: **390** g
